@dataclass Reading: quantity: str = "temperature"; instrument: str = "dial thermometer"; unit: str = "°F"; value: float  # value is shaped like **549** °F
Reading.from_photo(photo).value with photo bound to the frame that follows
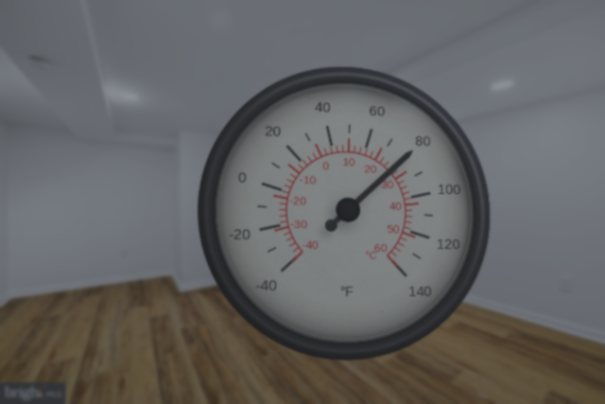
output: **80** °F
